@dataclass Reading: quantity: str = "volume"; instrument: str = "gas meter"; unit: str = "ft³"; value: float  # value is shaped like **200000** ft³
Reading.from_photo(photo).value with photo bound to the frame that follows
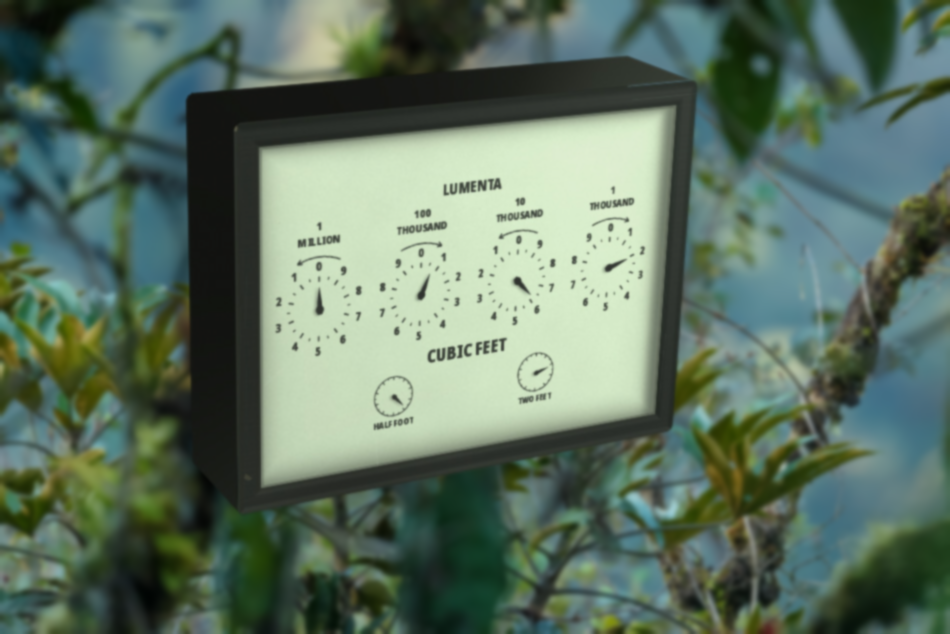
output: **6200** ft³
